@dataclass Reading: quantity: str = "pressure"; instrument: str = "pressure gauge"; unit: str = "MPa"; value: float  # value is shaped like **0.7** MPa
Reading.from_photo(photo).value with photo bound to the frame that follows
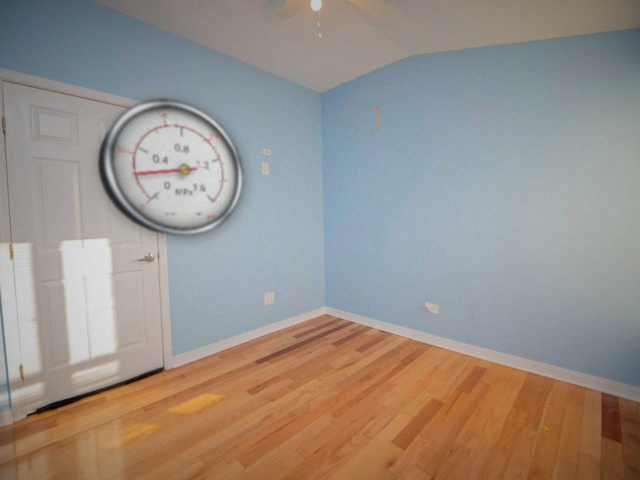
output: **0.2** MPa
